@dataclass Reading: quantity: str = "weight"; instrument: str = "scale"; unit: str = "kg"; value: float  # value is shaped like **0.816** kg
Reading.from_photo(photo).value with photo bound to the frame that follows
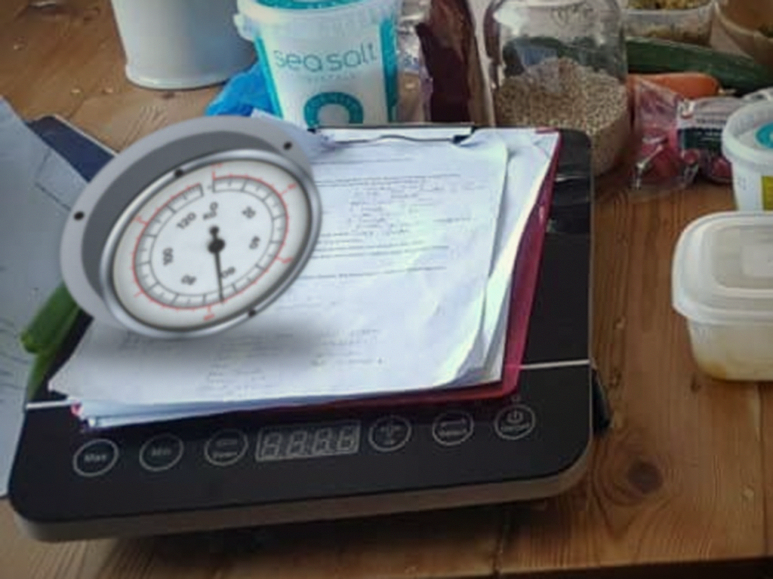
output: **65** kg
